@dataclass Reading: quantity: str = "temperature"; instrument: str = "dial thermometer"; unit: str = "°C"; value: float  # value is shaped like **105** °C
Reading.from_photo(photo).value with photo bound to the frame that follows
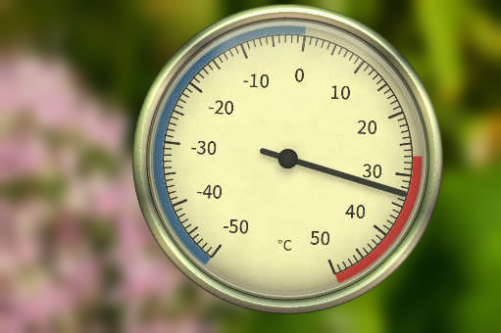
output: **33** °C
